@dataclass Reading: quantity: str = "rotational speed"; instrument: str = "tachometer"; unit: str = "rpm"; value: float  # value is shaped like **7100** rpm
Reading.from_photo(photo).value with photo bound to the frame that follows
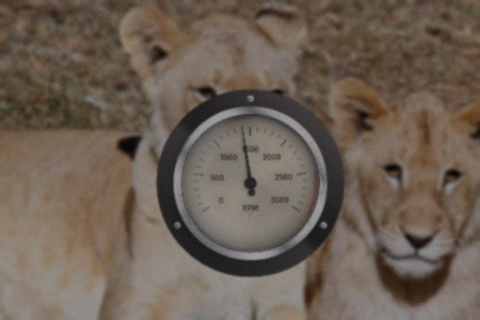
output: **1400** rpm
